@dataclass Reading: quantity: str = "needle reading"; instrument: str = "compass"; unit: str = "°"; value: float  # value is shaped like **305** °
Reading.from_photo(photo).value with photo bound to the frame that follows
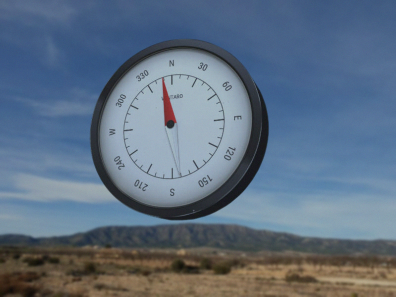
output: **350** °
